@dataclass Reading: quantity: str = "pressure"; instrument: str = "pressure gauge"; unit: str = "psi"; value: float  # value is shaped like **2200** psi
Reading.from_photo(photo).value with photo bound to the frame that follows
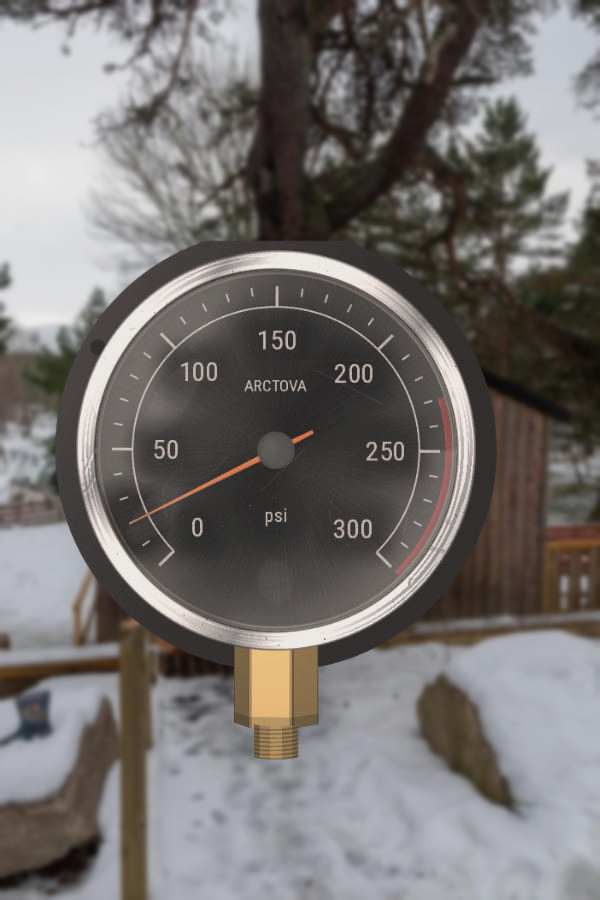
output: **20** psi
